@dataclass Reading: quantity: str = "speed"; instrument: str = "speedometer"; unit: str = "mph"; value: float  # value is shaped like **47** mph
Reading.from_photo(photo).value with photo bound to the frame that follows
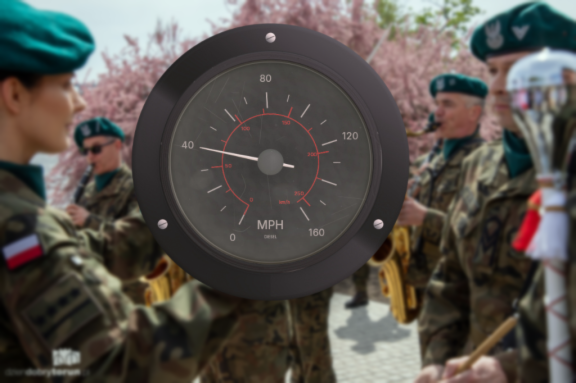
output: **40** mph
